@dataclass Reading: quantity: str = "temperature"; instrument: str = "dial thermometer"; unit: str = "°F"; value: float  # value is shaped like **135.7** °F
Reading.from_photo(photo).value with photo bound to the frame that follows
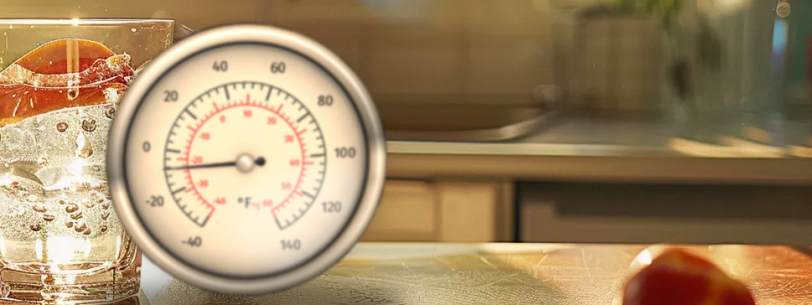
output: **-8** °F
